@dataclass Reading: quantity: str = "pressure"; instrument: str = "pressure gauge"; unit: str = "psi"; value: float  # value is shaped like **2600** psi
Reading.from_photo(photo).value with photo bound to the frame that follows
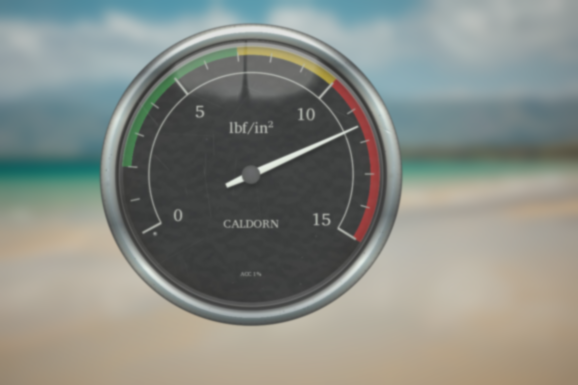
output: **11.5** psi
